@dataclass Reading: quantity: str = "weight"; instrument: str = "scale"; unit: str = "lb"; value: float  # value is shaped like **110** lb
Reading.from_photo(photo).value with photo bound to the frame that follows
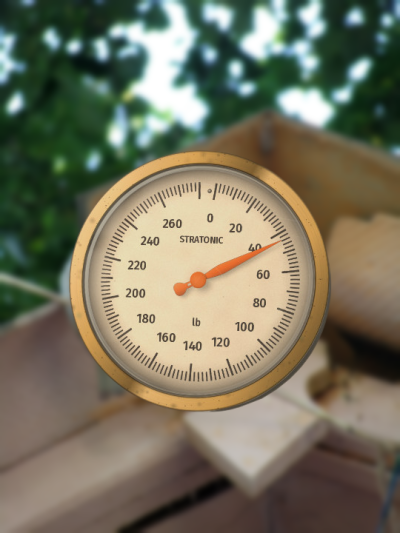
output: **44** lb
